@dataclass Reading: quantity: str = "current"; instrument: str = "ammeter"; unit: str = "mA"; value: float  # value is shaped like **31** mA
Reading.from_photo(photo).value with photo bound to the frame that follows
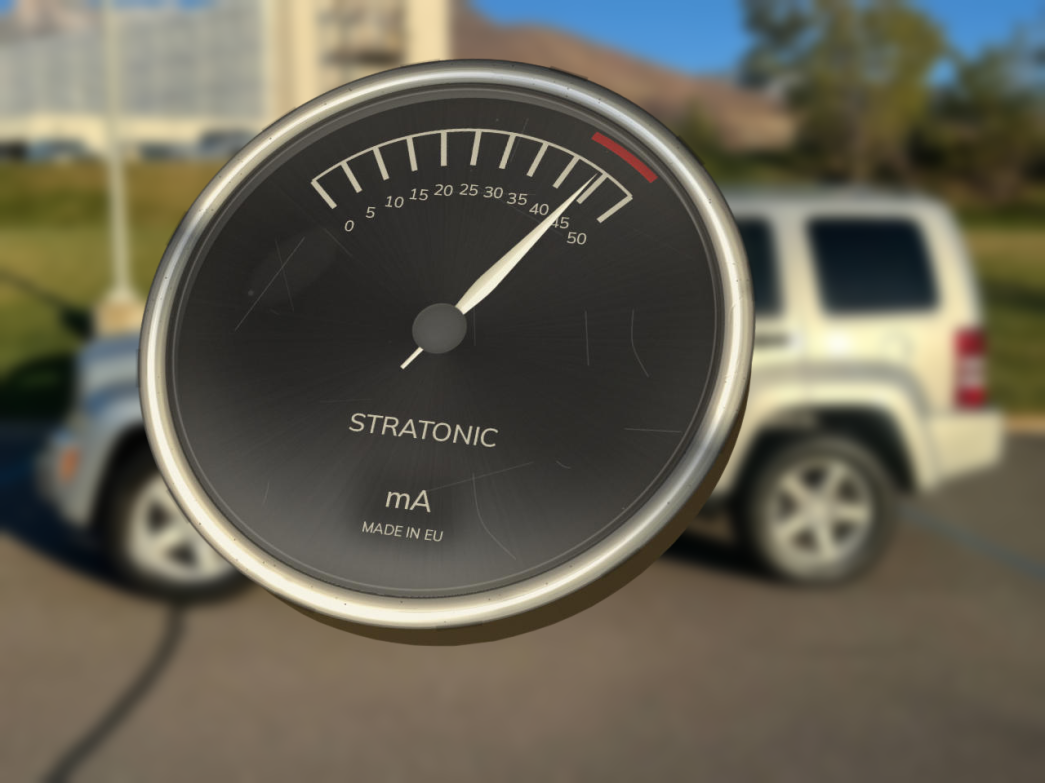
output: **45** mA
